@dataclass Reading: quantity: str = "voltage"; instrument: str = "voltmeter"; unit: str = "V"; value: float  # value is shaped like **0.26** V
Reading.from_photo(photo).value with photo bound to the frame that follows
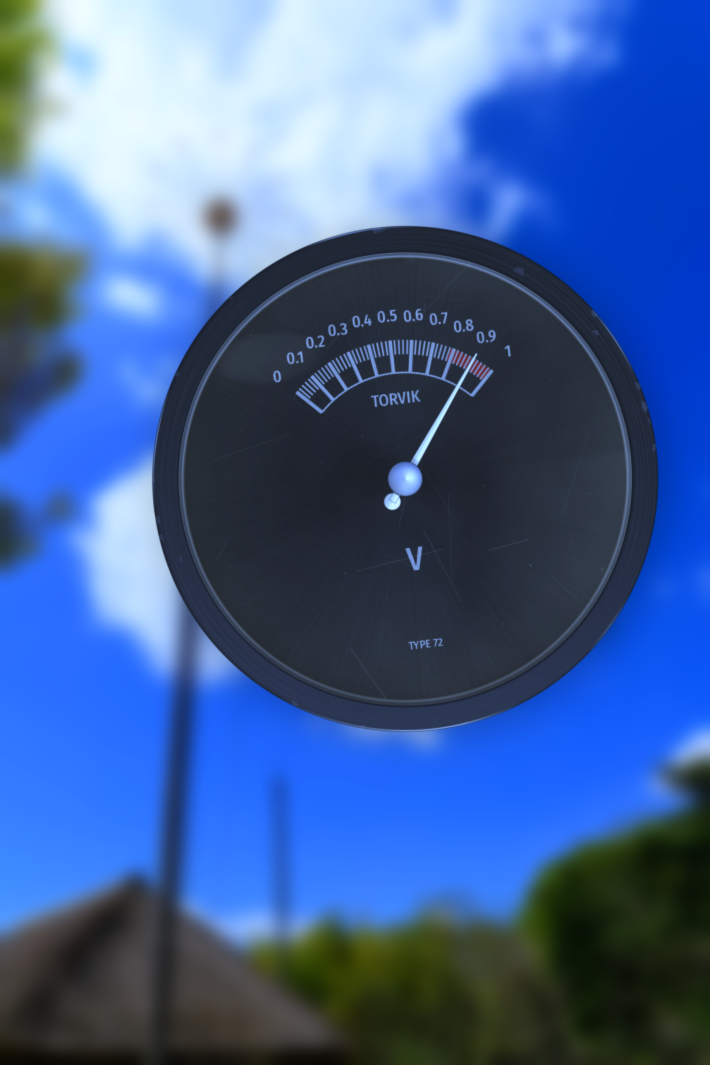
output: **0.9** V
